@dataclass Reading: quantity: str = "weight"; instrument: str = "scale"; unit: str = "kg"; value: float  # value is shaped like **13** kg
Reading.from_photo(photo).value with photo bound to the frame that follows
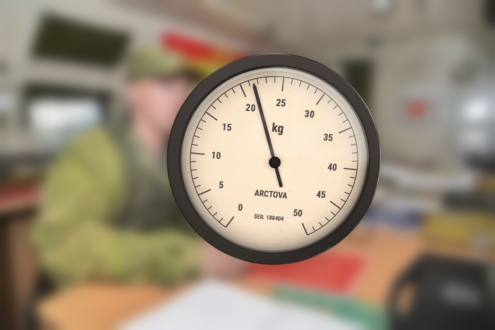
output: **21.5** kg
